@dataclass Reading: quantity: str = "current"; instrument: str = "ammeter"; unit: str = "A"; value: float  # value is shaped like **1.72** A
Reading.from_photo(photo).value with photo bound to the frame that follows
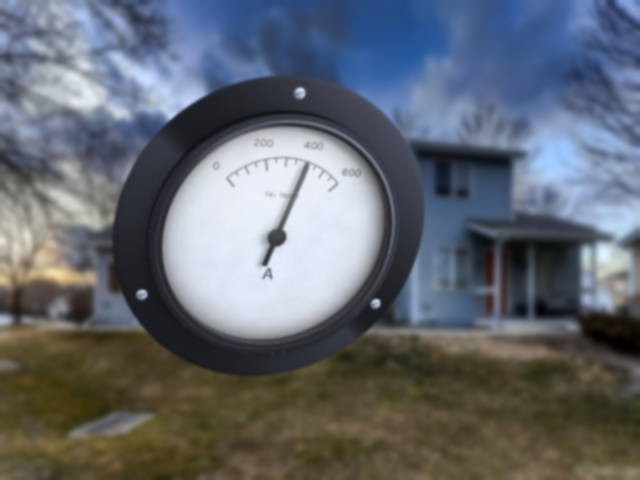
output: **400** A
